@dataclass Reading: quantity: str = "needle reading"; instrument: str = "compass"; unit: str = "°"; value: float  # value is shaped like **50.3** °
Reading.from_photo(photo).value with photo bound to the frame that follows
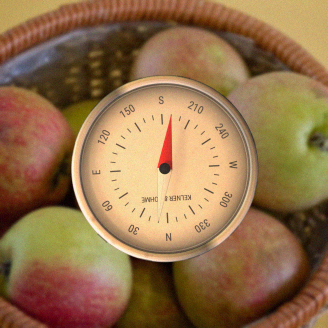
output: **190** °
